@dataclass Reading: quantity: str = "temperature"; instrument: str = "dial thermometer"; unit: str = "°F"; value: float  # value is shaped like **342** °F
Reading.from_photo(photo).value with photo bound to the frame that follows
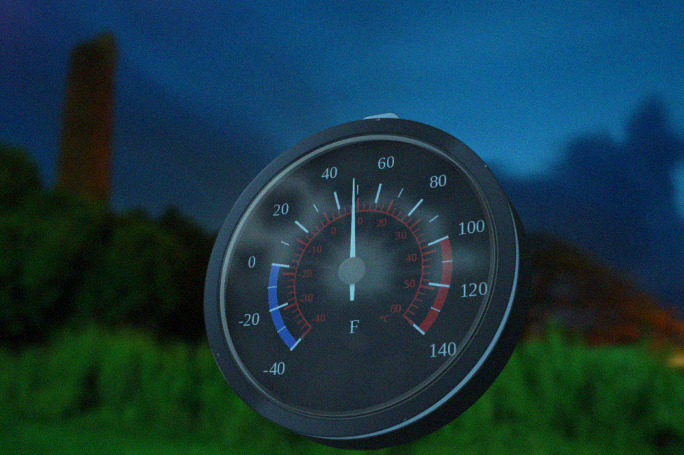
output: **50** °F
